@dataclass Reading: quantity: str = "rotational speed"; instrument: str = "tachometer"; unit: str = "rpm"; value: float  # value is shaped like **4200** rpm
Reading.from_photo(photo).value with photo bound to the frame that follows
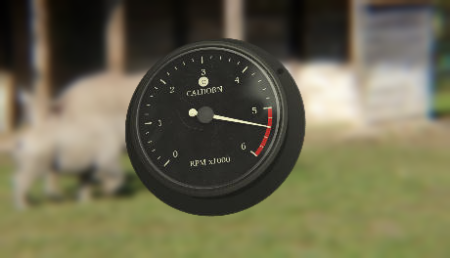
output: **5400** rpm
